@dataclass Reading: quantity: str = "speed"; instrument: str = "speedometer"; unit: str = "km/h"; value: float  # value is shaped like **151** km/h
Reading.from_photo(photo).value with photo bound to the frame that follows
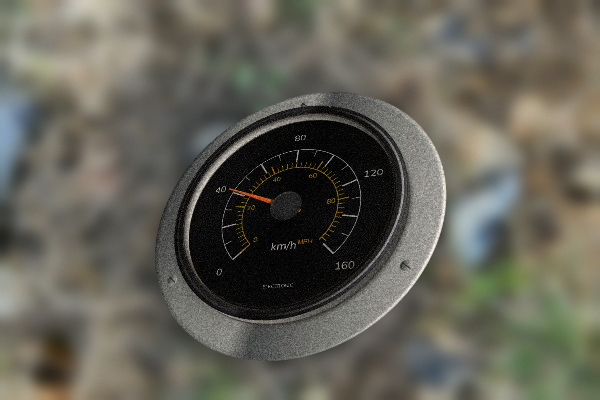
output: **40** km/h
